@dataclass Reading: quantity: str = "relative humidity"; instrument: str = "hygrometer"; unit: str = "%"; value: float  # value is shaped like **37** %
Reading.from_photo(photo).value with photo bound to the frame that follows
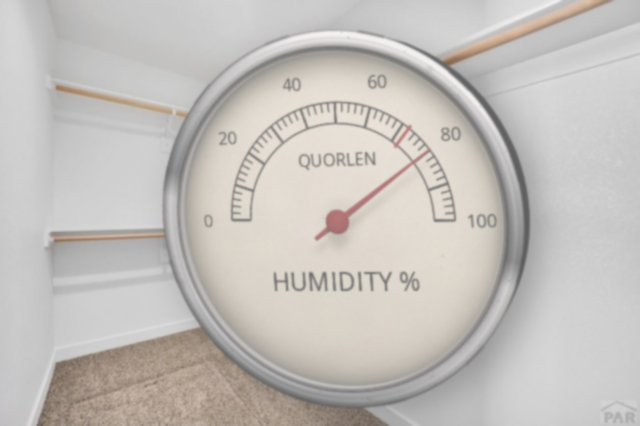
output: **80** %
